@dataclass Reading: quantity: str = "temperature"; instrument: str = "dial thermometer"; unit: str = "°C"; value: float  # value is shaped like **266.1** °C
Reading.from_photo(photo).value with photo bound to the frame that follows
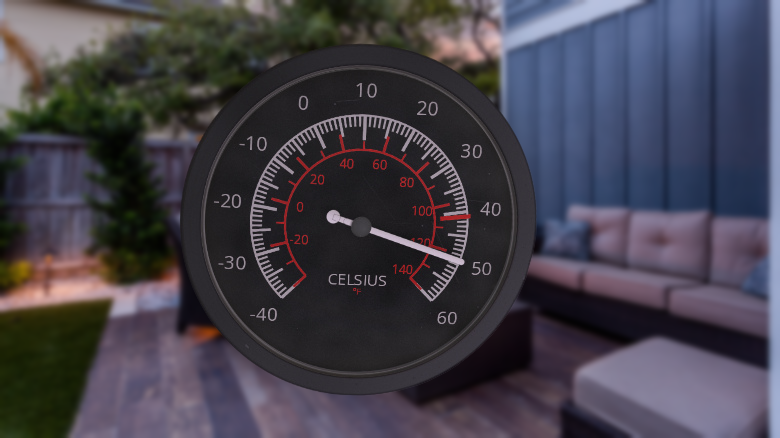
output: **50** °C
